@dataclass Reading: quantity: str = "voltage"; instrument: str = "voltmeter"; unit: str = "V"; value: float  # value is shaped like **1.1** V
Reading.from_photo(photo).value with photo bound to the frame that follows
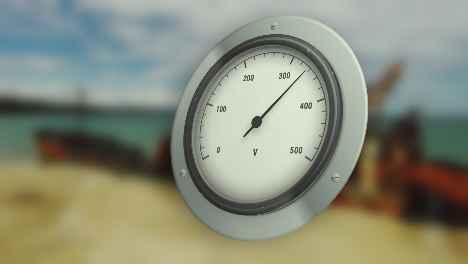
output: **340** V
